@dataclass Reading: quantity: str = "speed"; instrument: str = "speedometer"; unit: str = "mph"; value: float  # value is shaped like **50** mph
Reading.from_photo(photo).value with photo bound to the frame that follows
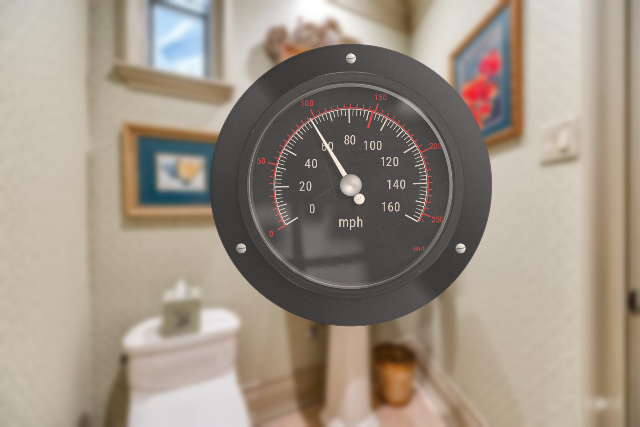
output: **60** mph
